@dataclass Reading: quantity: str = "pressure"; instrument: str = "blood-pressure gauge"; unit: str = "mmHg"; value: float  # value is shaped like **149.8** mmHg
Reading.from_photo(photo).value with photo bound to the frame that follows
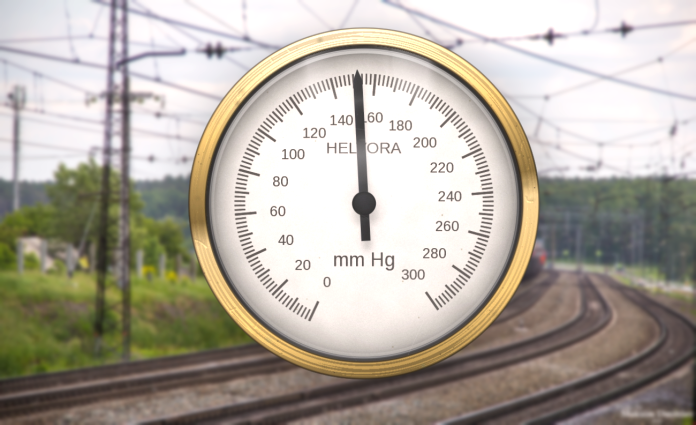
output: **152** mmHg
